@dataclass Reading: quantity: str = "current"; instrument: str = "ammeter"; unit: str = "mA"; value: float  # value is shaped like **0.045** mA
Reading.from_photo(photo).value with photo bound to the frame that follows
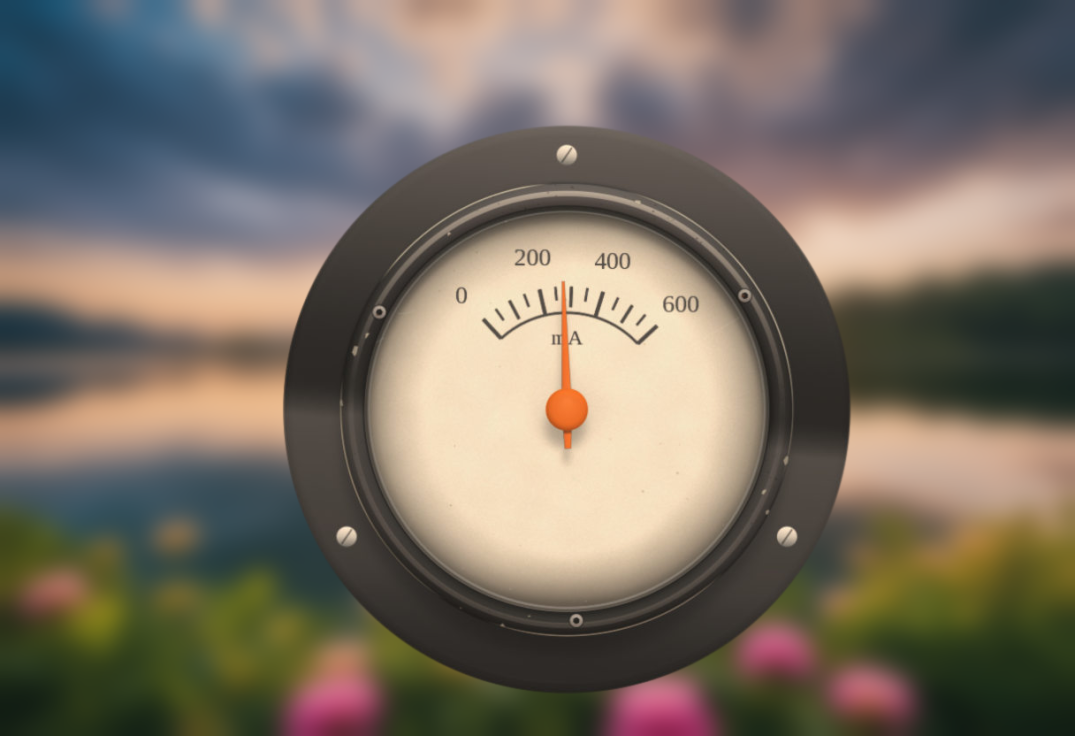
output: **275** mA
